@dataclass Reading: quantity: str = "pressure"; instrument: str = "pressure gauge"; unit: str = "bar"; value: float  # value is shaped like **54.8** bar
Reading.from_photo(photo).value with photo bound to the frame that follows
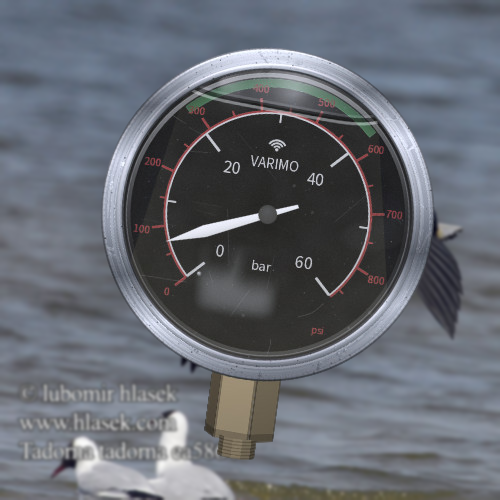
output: **5** bar
